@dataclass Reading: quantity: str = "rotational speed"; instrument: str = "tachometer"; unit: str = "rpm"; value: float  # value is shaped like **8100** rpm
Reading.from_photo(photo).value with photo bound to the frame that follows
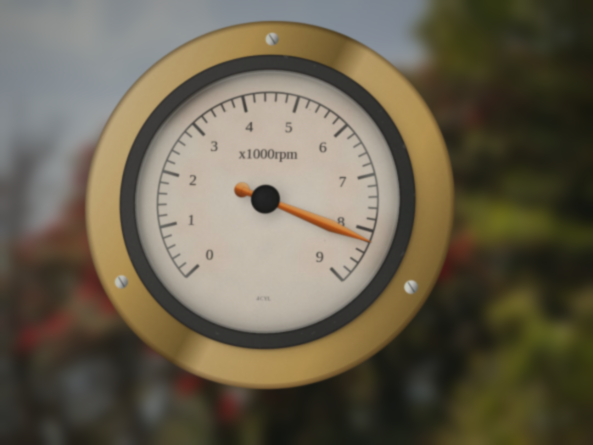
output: **8200** rpm
